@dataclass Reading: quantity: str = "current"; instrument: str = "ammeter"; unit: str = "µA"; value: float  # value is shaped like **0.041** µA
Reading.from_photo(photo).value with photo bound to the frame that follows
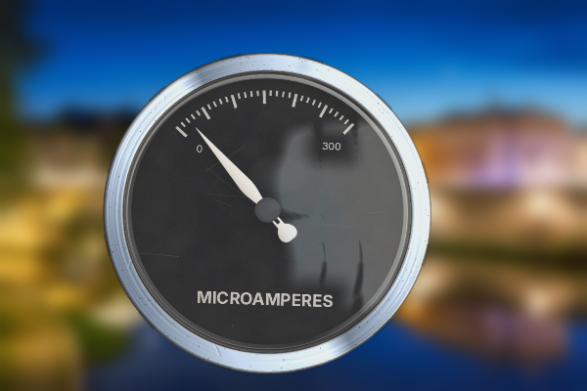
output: **20** µA
